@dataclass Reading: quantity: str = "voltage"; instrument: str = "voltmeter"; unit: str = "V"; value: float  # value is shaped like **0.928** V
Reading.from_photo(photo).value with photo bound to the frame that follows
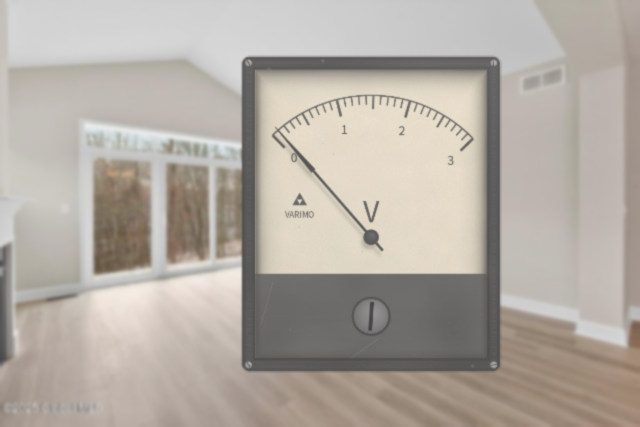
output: **0.1** V
